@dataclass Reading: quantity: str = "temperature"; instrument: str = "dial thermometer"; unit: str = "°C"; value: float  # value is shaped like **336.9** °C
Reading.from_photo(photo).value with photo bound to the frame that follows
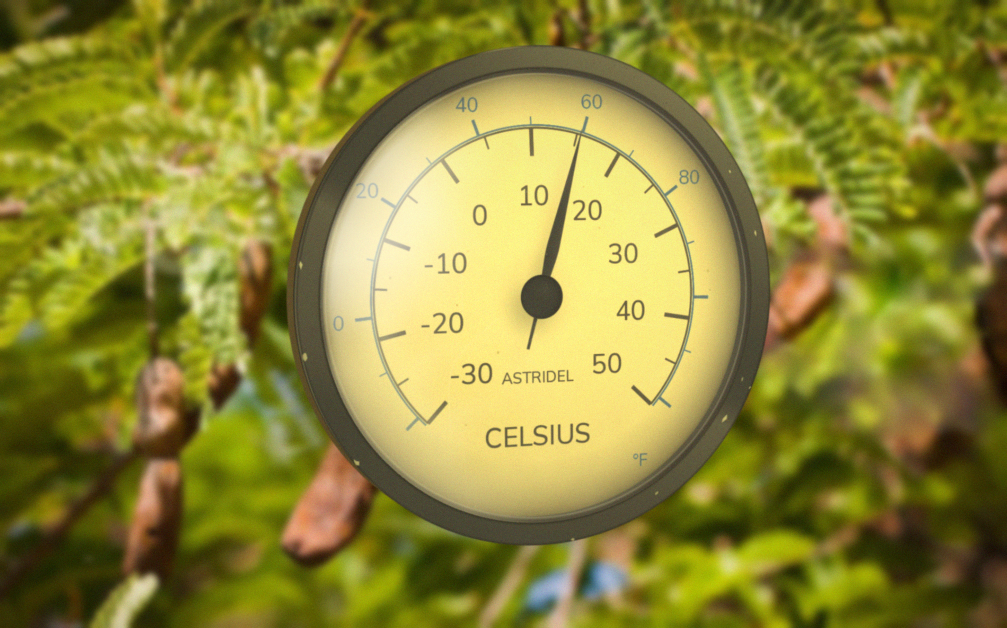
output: **15** °C
